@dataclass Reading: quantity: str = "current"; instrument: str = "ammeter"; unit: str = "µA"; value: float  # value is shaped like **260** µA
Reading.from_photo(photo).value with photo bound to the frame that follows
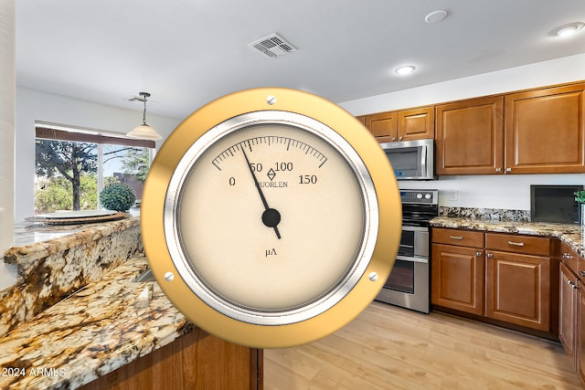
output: **40** µA
